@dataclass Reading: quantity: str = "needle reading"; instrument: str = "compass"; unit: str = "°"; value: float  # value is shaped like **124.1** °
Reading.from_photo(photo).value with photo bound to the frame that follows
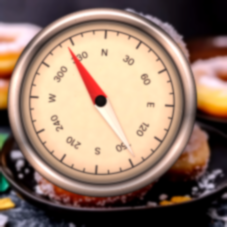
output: **325** °
